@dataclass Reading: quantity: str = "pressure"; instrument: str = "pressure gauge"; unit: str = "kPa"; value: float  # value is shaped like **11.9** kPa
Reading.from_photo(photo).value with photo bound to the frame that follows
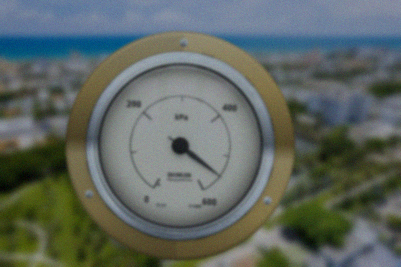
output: **550** kPa
